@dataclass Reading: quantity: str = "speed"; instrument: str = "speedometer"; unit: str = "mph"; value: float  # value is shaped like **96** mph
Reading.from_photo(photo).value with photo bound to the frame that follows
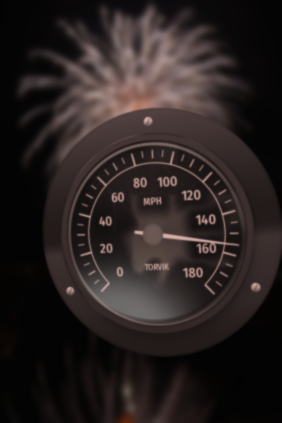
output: **155** mph
